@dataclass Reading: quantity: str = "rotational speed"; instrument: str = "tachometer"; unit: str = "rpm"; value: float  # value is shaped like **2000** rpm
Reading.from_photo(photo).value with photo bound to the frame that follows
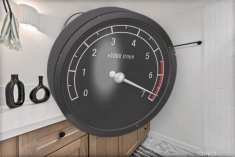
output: **6750** rpm
